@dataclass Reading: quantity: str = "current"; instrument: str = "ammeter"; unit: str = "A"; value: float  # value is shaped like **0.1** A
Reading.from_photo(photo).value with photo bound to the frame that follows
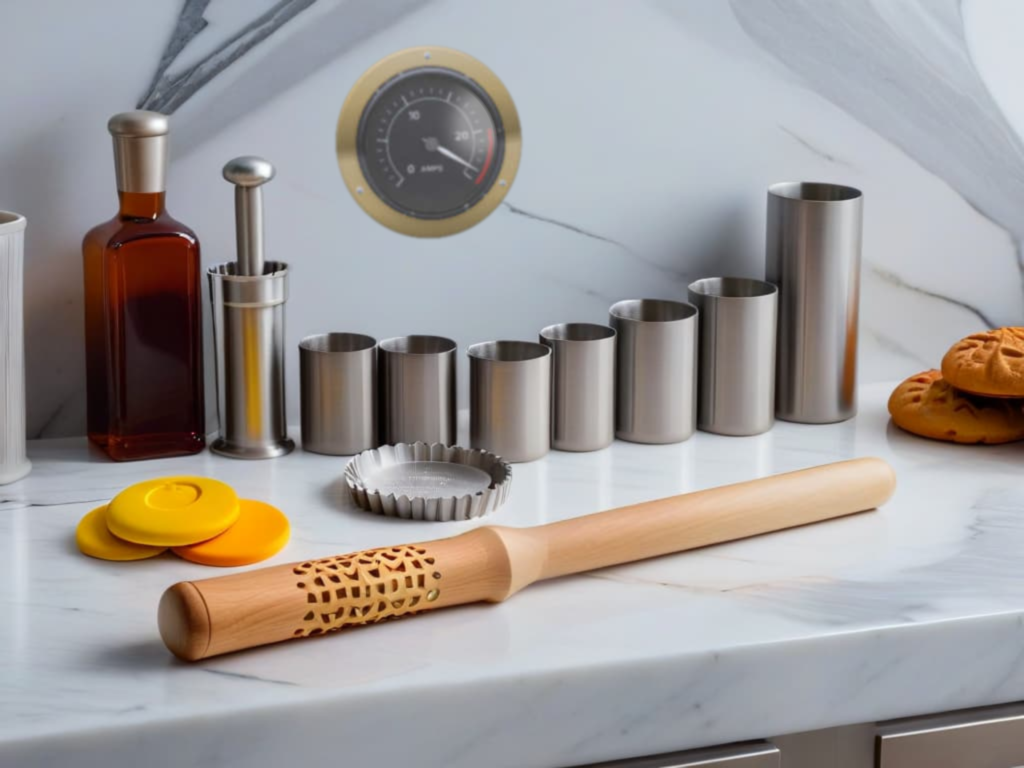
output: **24** A
